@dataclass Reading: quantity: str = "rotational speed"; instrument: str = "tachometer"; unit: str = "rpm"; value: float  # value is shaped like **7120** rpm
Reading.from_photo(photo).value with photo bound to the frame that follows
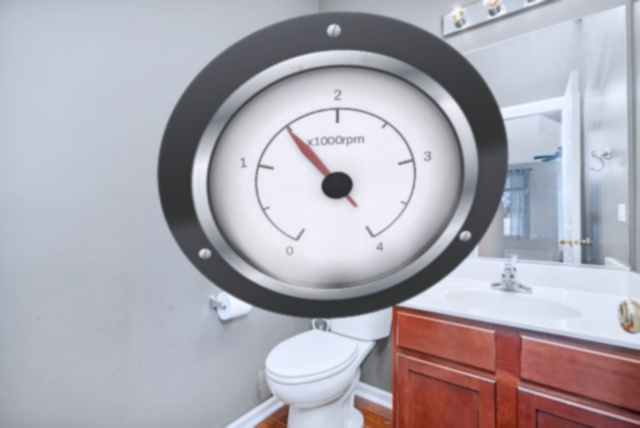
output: **1500** rpm
